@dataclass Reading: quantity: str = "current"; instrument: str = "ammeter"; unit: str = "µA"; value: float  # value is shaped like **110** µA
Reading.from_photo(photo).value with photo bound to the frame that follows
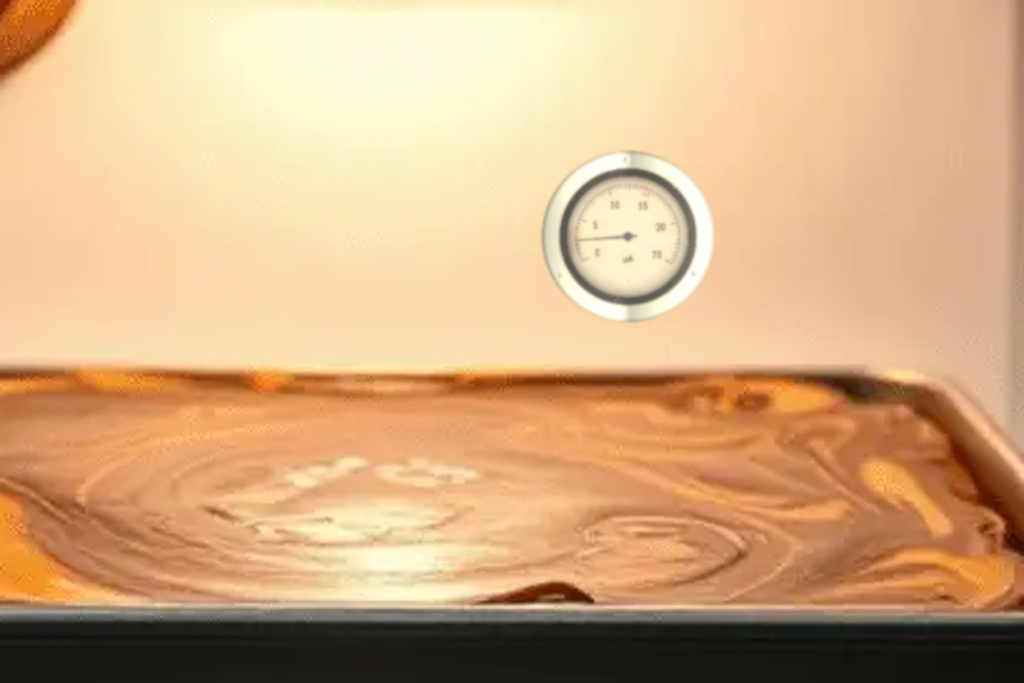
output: **2.5** µA
